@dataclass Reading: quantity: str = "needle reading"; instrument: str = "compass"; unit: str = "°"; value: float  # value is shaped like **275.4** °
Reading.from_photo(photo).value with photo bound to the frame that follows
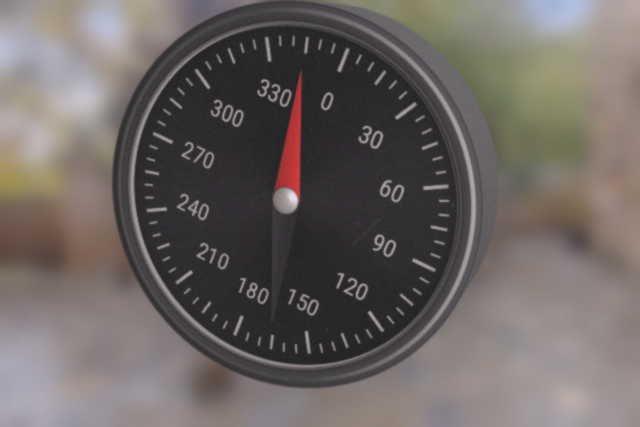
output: **345** °
